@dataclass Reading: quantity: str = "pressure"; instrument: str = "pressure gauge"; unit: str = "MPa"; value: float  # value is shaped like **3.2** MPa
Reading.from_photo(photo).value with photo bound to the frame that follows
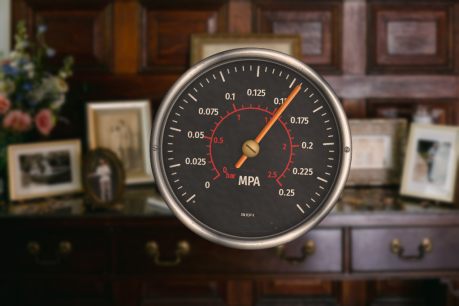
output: **0.155** MPa
